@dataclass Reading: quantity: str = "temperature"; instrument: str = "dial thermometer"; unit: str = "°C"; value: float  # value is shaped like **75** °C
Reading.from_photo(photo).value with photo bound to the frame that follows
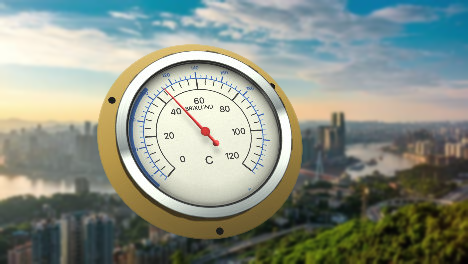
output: **44** °C
